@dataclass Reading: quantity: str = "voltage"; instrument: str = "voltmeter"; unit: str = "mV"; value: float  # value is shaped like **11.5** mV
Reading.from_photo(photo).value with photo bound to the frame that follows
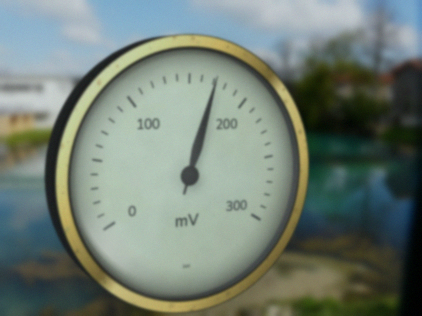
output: **170** mV
